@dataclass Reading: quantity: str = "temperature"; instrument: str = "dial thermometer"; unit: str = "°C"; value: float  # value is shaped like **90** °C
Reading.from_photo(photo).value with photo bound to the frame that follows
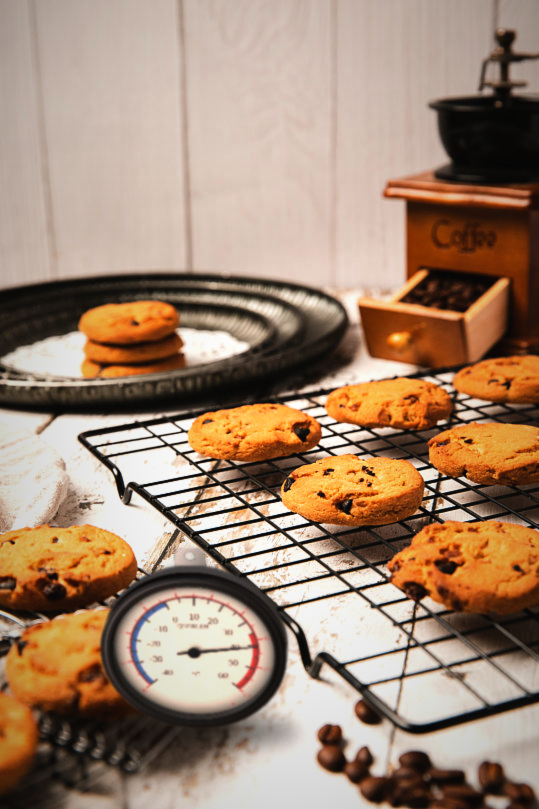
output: **40** °C
